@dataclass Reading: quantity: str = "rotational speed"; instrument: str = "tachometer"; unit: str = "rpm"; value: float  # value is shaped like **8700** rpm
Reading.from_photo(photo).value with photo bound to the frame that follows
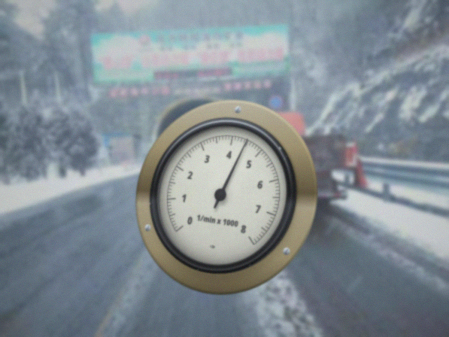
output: **4500** rpm
